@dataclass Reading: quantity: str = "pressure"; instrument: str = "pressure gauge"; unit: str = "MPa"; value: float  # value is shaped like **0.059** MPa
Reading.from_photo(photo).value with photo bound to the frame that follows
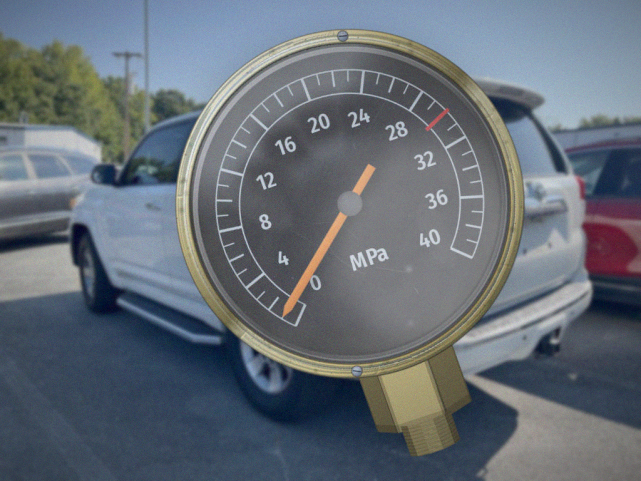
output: **1** MPa
